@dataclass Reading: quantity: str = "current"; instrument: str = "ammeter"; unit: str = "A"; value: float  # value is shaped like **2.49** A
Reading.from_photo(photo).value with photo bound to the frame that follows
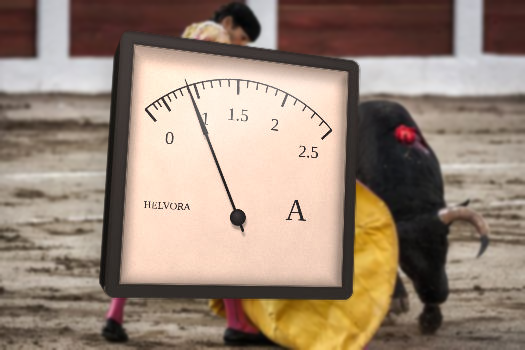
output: **0.9** A
